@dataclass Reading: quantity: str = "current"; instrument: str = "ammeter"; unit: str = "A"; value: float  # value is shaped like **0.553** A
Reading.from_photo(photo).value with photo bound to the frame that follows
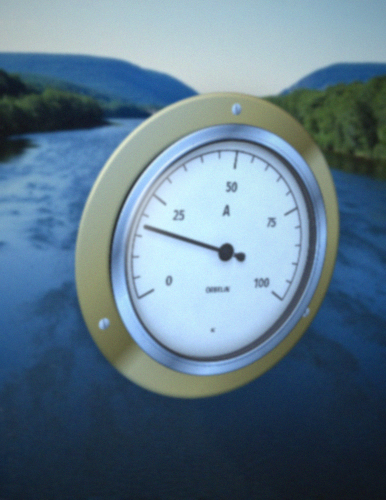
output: **17.5** A
